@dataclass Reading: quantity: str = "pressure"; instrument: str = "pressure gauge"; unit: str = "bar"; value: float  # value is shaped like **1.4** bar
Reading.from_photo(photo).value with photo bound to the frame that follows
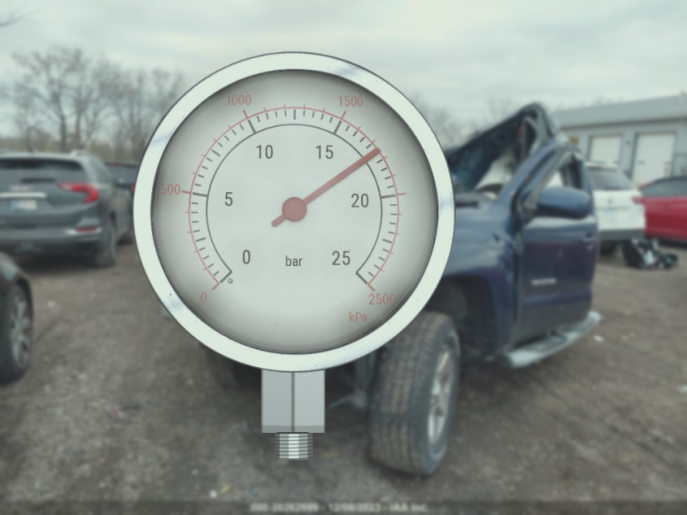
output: **17.5** bar
